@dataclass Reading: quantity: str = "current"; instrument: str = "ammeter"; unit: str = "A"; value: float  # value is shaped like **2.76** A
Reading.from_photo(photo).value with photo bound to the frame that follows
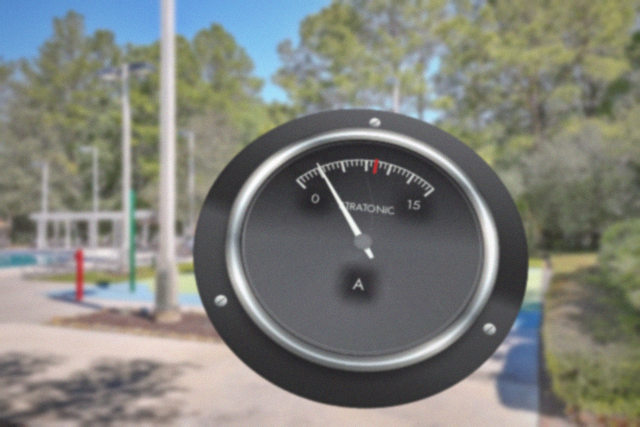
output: **2.5** A
